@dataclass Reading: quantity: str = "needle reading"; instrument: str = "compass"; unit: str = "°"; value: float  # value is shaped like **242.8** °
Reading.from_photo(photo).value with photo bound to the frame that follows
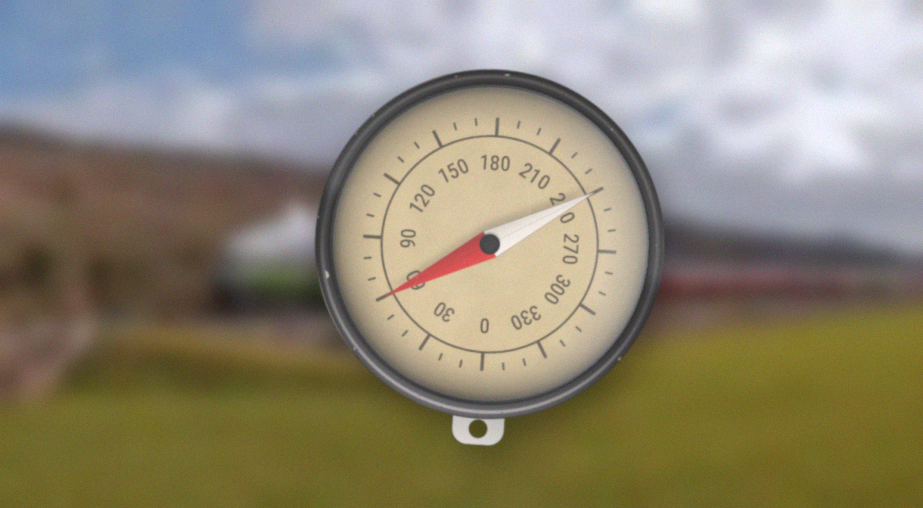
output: **60** °
